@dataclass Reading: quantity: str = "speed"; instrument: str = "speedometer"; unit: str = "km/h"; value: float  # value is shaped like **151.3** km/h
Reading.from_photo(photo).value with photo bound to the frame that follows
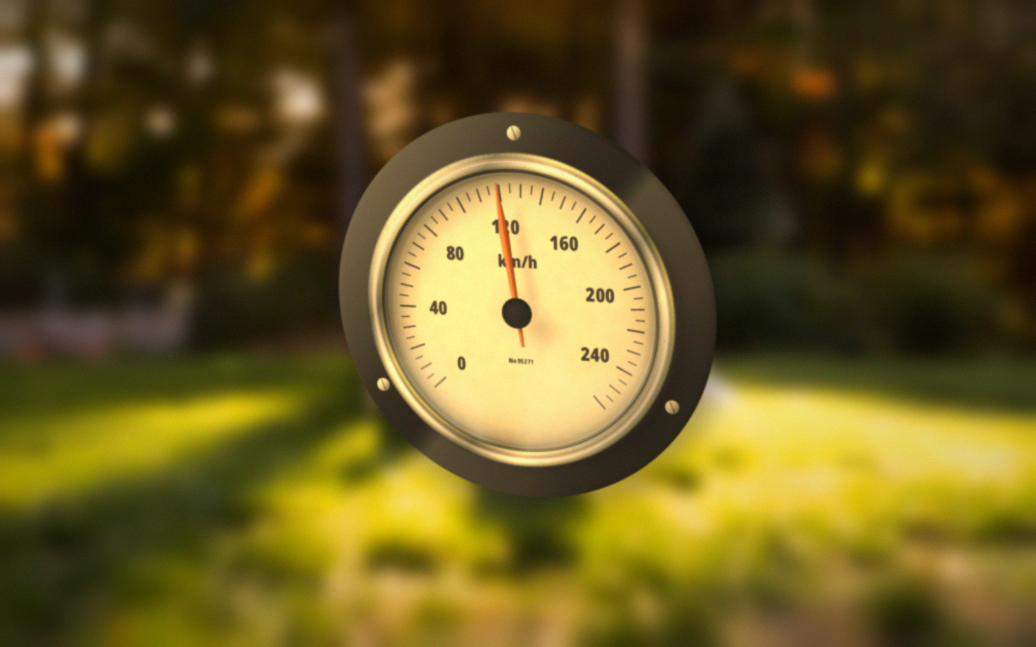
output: **120** km/h
